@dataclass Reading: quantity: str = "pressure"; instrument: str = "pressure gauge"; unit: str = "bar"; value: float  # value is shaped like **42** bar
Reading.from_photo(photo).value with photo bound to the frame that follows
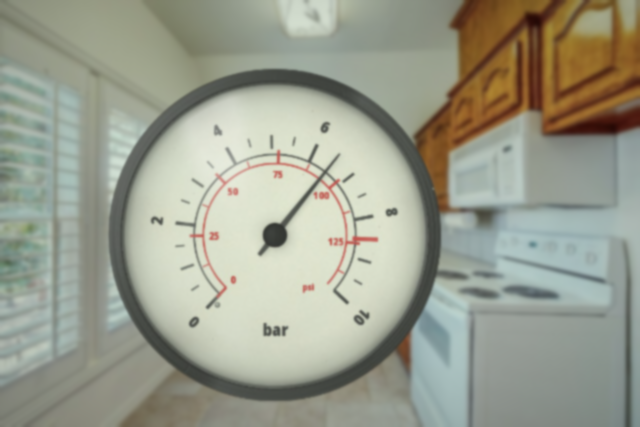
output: **6.5** bar
